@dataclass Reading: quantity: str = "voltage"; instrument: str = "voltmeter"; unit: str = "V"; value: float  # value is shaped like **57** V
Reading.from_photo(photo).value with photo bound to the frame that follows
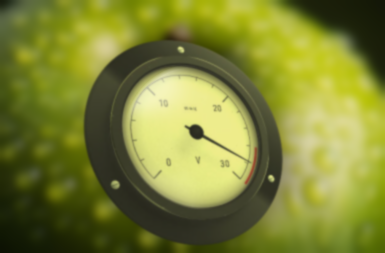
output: **28** V
